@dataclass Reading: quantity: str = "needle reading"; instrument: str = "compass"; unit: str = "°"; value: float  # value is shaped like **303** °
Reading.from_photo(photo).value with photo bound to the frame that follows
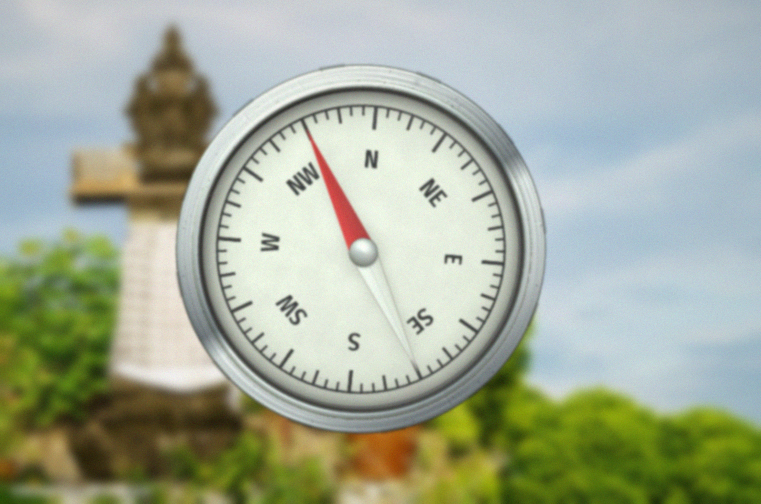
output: **330** °
